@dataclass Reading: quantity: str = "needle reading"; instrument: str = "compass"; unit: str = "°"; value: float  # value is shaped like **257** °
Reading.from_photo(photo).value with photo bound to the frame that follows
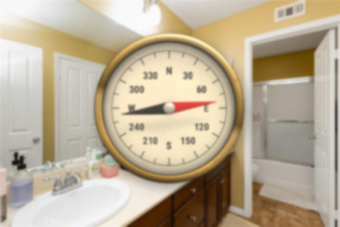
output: **82.5** °
